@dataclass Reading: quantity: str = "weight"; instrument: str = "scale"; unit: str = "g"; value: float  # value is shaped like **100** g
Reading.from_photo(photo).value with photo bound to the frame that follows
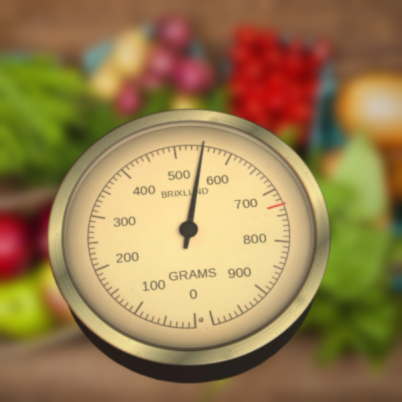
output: **550** g
